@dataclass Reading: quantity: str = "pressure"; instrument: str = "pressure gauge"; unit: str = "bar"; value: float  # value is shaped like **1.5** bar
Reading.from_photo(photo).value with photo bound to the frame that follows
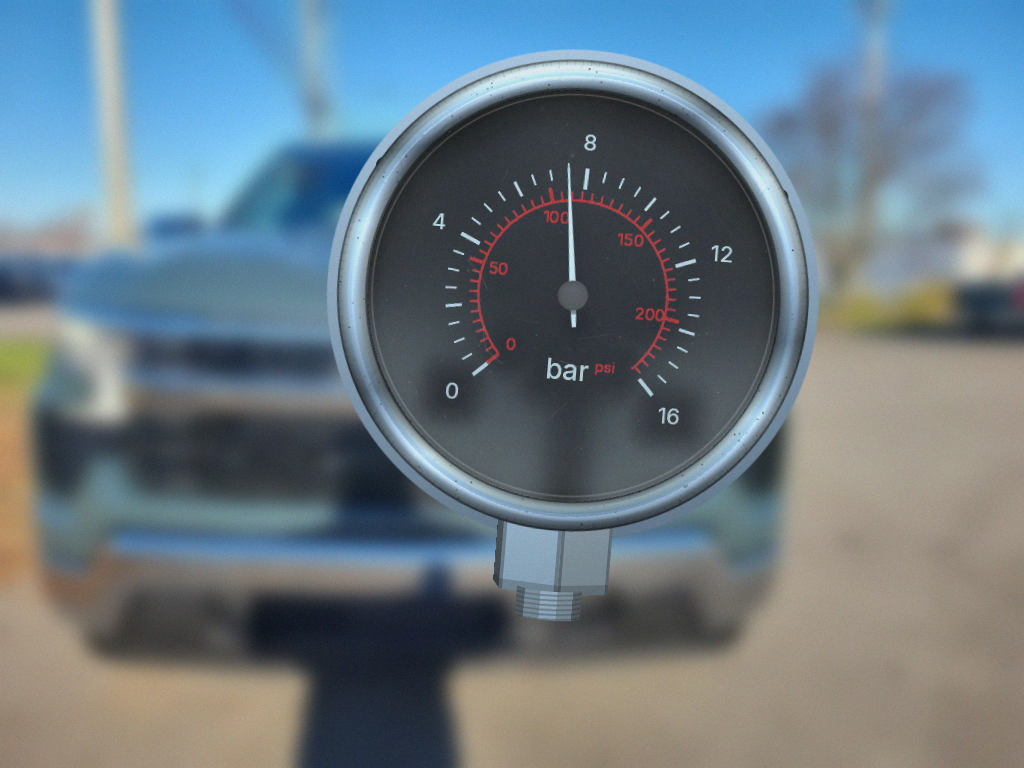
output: **7.5** bar
